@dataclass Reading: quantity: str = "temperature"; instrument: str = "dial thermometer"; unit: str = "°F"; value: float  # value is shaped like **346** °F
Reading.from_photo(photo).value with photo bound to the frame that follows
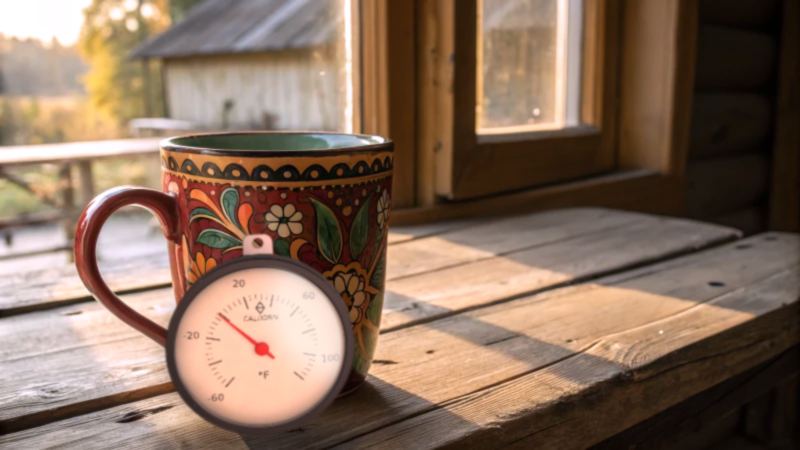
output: **0** °F
